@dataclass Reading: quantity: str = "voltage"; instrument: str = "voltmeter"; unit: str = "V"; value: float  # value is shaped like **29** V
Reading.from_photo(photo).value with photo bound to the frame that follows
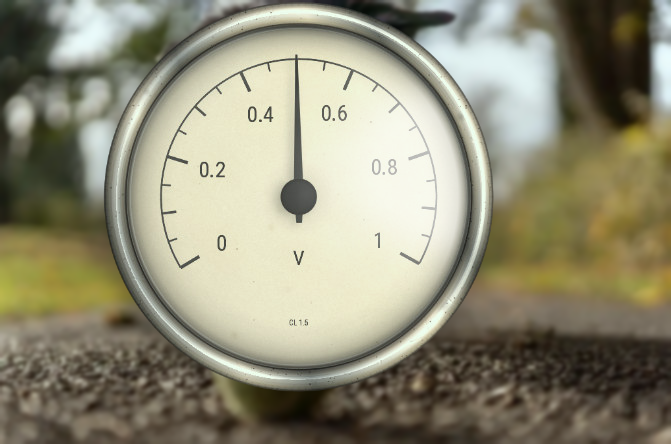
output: **0.5** V
